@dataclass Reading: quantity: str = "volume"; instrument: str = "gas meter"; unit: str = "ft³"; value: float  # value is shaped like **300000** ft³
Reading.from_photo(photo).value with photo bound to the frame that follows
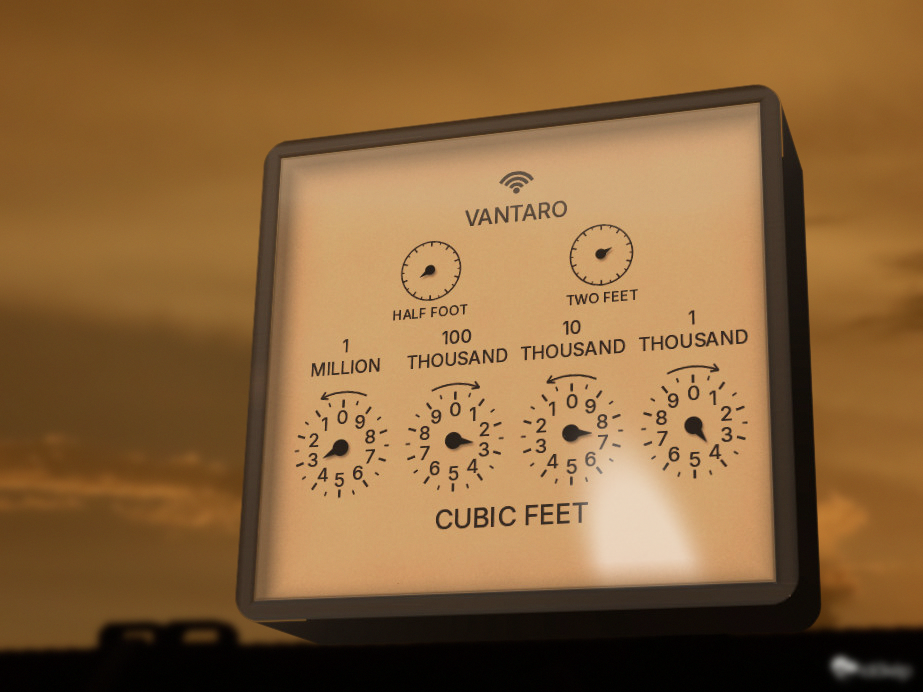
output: **327400** ft³
